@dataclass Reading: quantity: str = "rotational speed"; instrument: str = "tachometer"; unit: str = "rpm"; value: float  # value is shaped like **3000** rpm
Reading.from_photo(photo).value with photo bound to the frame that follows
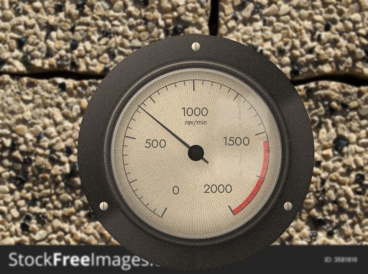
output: **675** rpm
